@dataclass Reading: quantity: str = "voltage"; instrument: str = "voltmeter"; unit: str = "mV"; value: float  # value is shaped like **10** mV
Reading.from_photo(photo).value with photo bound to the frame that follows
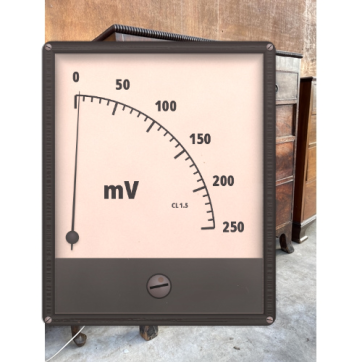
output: **5** mV
